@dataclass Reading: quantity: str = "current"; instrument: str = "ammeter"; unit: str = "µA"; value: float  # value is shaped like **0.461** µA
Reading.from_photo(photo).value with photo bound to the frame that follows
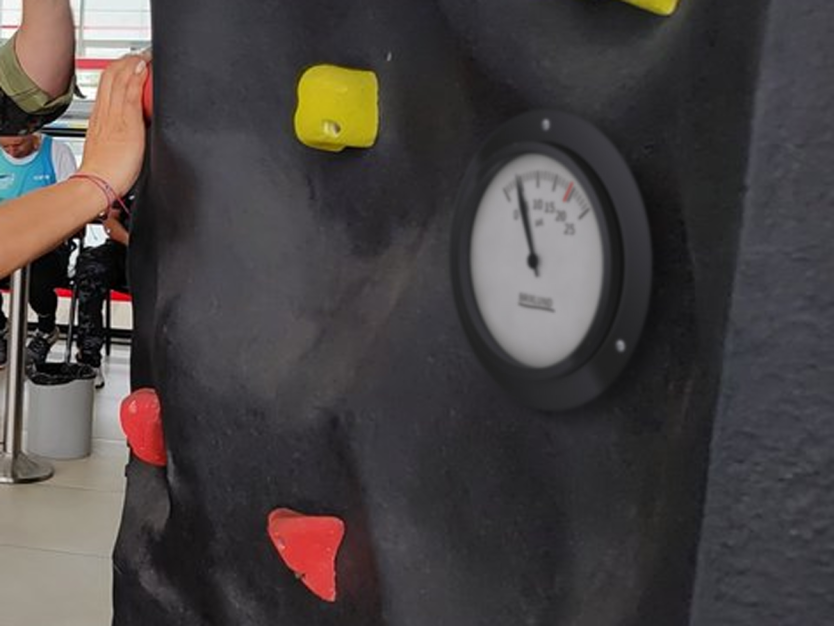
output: **5** µA
